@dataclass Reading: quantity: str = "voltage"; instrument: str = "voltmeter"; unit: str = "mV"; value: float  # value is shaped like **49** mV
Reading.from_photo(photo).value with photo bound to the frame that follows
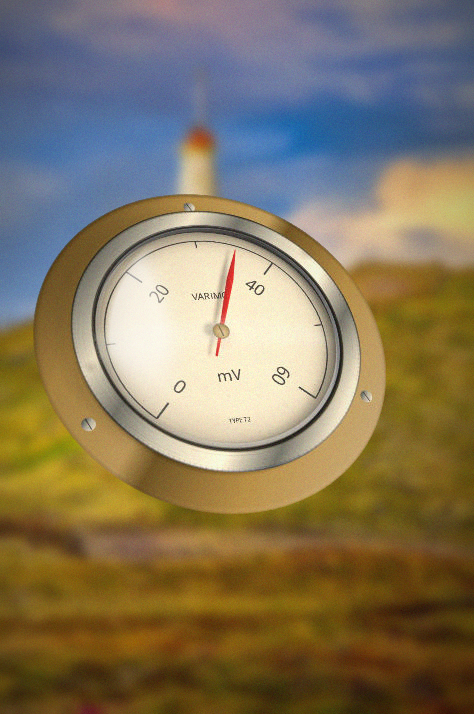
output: **35** mV
